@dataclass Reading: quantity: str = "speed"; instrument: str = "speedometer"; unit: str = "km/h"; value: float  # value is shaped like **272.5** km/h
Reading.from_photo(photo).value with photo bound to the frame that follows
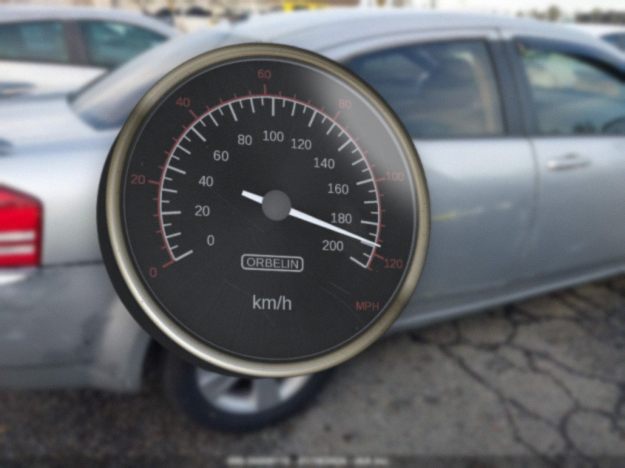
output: **190** km/h
